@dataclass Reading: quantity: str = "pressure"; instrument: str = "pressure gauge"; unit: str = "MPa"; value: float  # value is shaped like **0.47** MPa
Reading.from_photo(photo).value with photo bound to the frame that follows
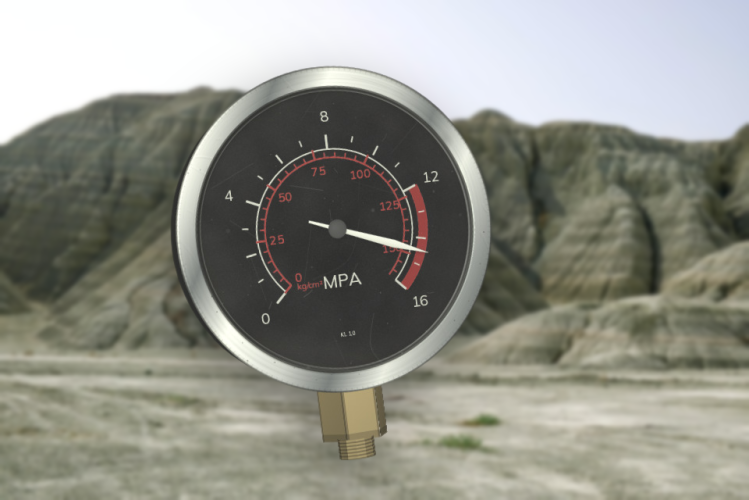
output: **14.5** MPa
